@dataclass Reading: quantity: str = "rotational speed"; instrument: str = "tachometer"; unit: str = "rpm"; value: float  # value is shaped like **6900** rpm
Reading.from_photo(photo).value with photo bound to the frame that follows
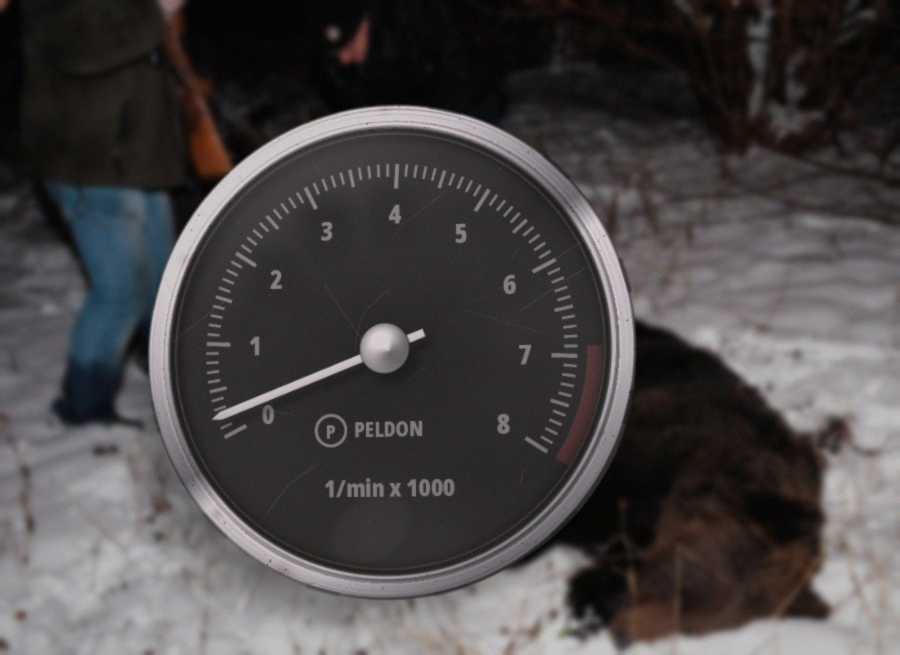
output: **200** rpm
